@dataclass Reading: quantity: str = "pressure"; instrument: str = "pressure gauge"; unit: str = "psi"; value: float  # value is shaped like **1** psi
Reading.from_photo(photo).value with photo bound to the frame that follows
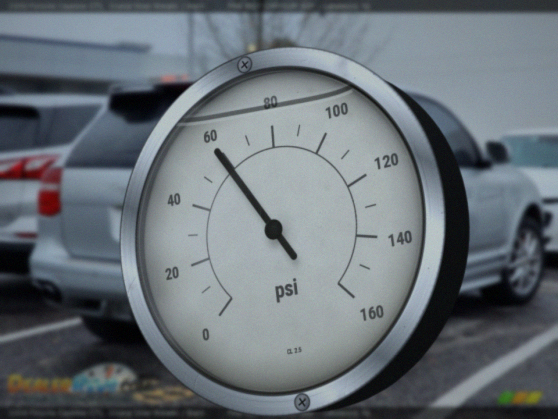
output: **60** psi
